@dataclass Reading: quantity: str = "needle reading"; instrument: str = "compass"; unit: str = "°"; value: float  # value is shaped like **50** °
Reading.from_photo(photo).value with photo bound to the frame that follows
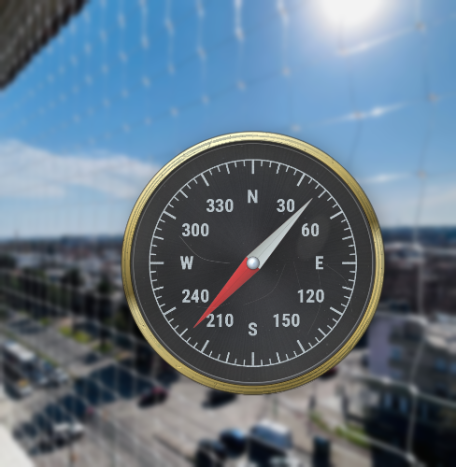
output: **222.5** °
